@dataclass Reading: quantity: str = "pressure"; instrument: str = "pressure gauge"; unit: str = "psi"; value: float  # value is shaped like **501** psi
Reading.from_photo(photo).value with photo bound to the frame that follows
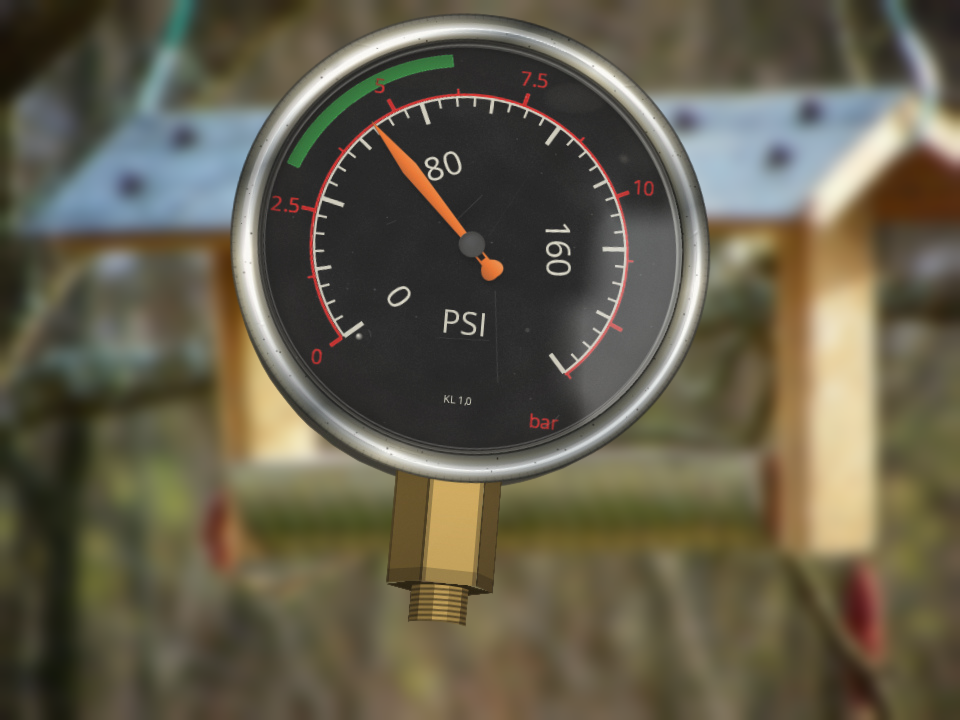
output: **65** psi
